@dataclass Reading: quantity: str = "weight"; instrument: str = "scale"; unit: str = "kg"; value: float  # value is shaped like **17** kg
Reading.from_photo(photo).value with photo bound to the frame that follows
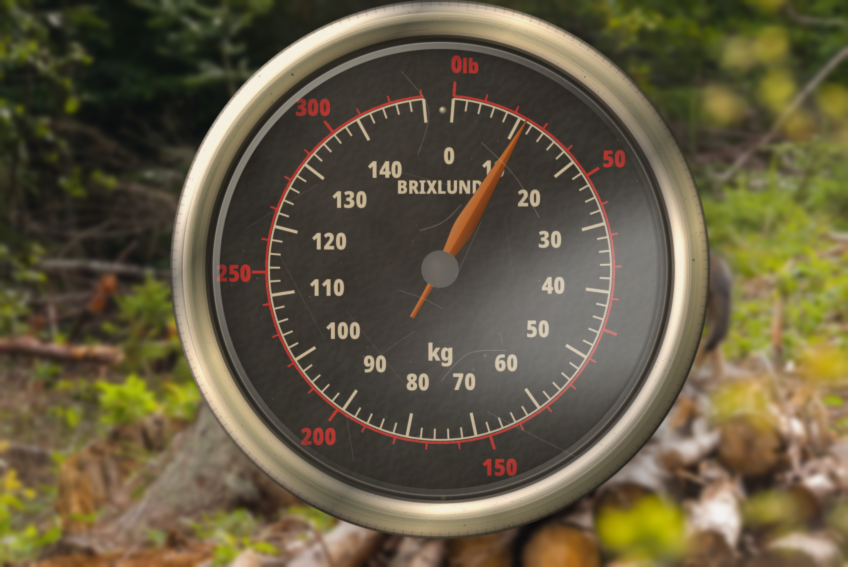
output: **11** kg
